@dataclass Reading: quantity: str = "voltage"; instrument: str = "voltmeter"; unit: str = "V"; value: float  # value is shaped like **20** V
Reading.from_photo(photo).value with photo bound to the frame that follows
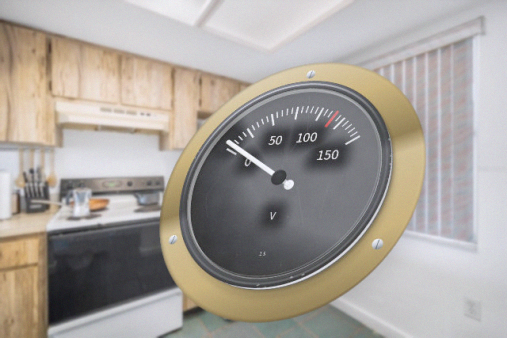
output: **5** V
